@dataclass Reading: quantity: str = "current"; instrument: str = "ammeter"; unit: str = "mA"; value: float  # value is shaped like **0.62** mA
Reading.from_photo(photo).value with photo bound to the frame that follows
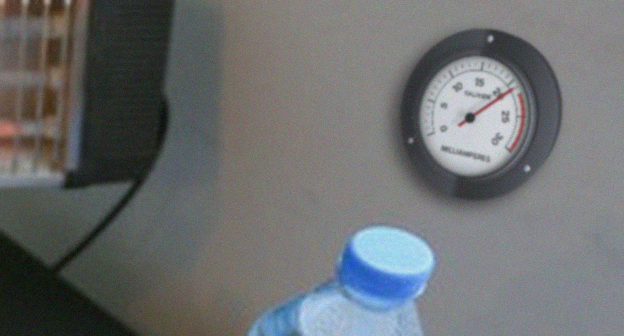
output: **21** mA
